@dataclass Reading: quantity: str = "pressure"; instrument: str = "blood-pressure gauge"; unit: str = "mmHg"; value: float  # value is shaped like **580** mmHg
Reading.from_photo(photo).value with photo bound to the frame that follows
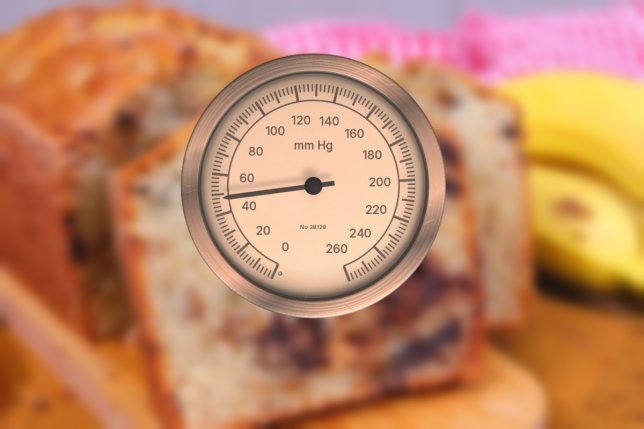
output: **48** mmHg
